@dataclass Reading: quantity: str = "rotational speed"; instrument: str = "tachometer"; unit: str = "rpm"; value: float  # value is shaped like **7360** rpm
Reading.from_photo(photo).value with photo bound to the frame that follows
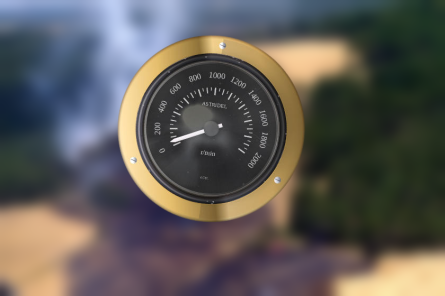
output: **50** rpm
